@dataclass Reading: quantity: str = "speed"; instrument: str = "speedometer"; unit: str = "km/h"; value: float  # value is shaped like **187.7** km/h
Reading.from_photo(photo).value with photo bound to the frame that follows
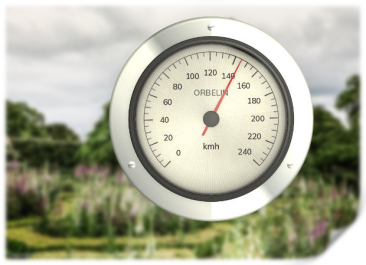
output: **145** km/h
